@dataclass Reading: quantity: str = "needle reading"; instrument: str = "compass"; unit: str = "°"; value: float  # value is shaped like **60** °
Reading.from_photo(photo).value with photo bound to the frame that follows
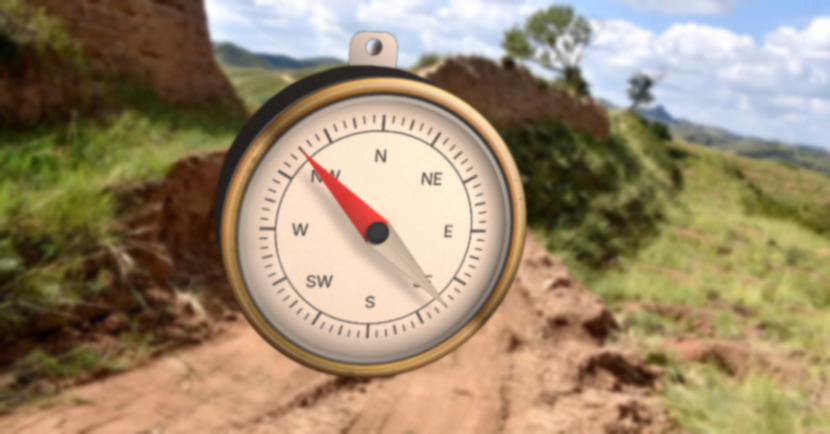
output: **315** °
